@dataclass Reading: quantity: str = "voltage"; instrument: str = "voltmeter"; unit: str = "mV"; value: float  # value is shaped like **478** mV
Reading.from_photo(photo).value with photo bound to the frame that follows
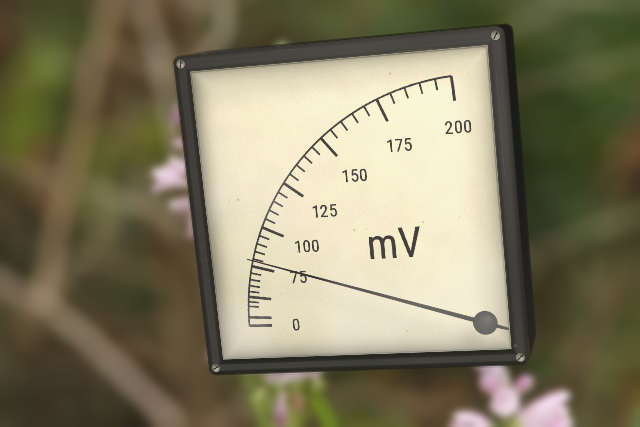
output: **80** mV
